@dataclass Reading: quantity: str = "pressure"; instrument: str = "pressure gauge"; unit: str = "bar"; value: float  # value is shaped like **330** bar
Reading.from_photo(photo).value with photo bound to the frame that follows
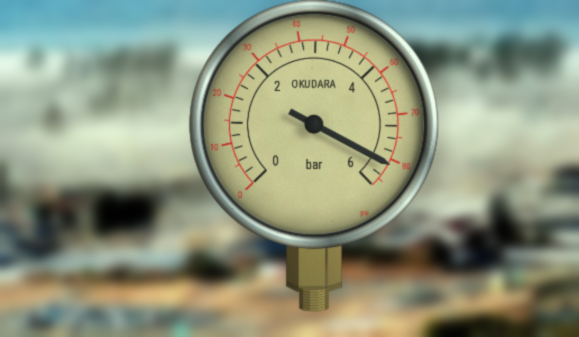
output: **5.6** bar
